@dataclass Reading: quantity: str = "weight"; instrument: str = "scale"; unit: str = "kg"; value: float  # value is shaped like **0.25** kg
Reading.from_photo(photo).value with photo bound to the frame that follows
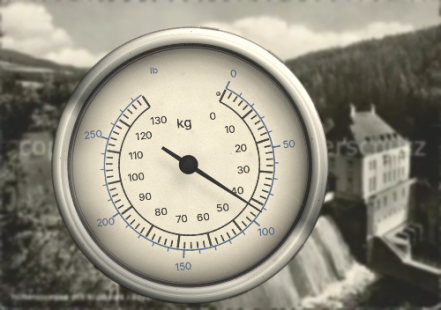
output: **42** kg
